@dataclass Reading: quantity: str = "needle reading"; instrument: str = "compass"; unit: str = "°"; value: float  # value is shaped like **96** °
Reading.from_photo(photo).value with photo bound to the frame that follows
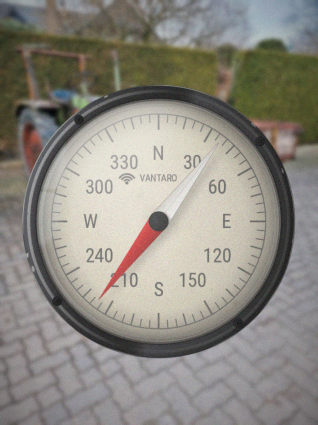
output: **217.5** °
